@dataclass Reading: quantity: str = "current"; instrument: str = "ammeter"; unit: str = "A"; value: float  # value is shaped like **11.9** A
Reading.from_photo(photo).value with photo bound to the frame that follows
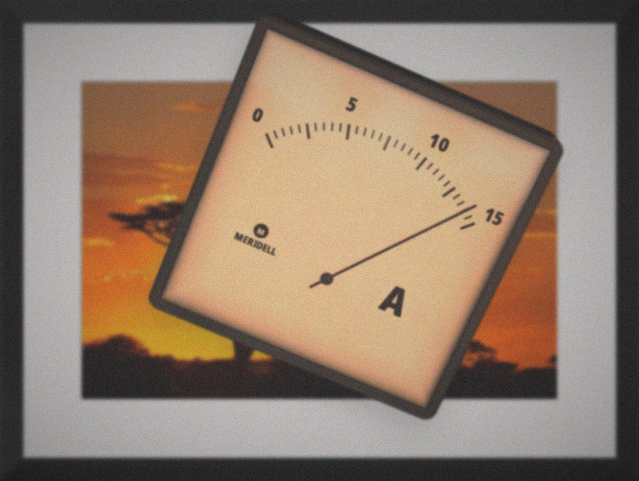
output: **14** A
